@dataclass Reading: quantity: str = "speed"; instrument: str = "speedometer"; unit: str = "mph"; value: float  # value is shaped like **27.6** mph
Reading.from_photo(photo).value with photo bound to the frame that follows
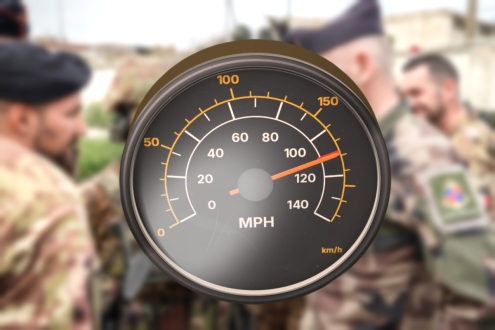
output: **110** mph
